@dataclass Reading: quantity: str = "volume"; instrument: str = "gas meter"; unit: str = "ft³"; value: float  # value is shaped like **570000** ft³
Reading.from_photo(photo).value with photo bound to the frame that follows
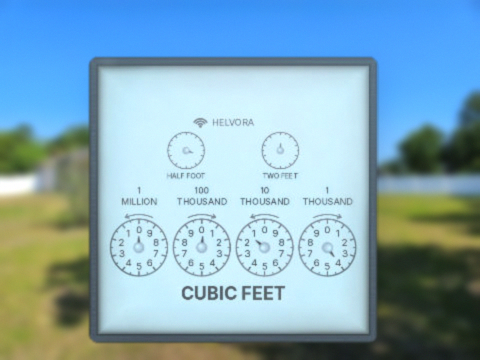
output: **1400** ft³
